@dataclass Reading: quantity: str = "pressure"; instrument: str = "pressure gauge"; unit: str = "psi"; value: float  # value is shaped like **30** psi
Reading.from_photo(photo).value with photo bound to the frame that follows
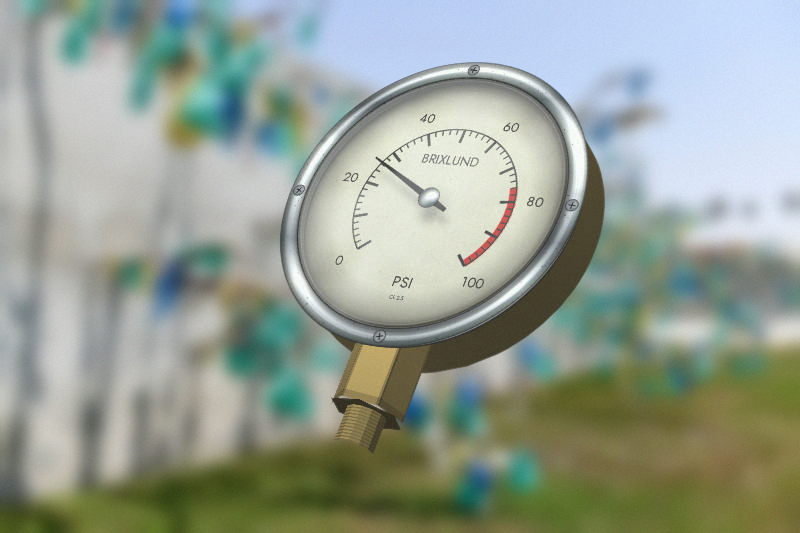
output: **26** psi
